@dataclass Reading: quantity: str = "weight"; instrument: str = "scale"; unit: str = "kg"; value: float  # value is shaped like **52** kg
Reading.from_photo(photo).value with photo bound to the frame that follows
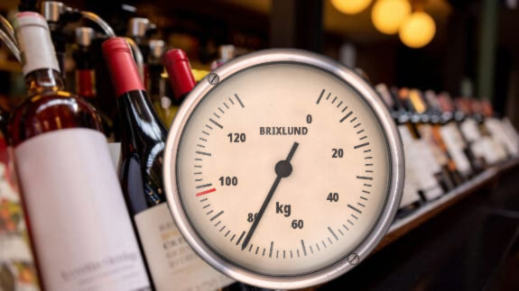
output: **78** kg
